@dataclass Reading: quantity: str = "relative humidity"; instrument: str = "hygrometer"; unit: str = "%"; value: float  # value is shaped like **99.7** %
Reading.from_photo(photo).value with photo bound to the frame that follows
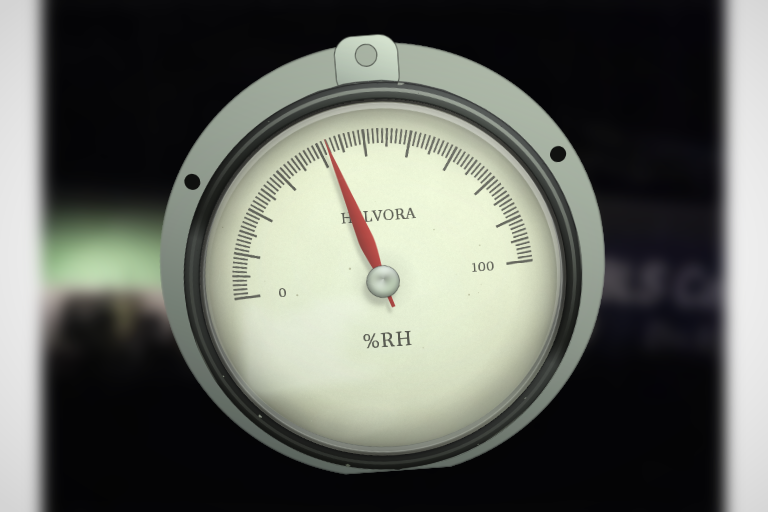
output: **42** %
